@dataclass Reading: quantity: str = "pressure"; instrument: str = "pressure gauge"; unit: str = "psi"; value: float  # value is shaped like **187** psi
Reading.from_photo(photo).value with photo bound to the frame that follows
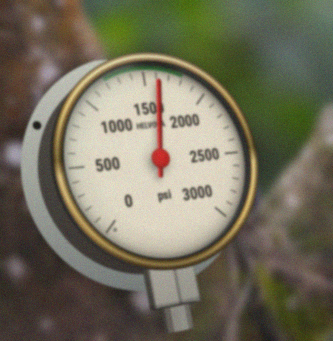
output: **1600** psi
